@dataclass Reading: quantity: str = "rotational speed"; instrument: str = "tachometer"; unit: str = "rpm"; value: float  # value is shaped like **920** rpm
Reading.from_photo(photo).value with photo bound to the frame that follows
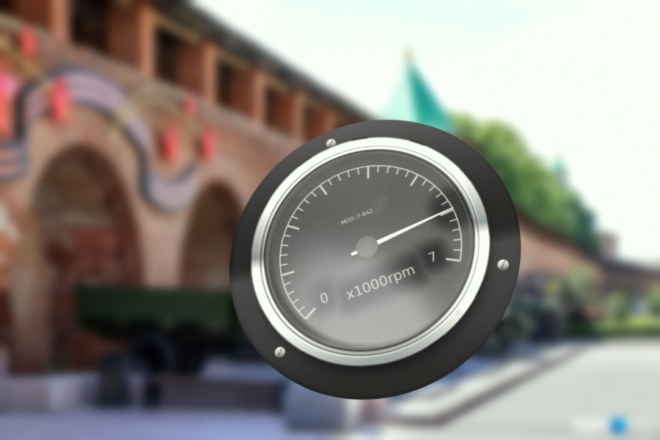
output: **6000** rpm
